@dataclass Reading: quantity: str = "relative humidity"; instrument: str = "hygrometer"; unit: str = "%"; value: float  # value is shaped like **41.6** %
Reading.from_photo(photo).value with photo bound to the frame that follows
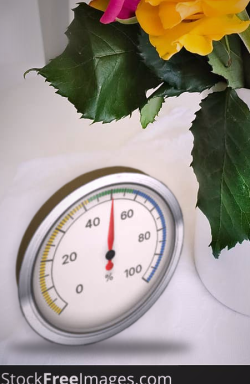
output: **50** %
